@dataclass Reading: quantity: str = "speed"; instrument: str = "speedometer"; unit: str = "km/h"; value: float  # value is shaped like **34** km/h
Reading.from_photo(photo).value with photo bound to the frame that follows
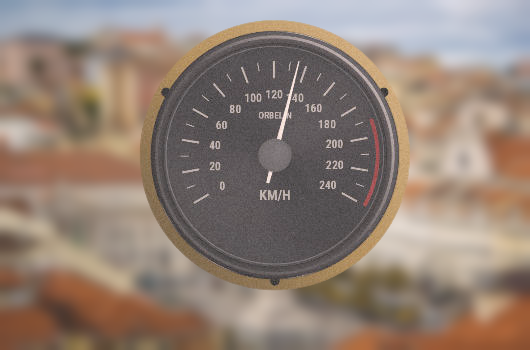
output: **135** km/h
